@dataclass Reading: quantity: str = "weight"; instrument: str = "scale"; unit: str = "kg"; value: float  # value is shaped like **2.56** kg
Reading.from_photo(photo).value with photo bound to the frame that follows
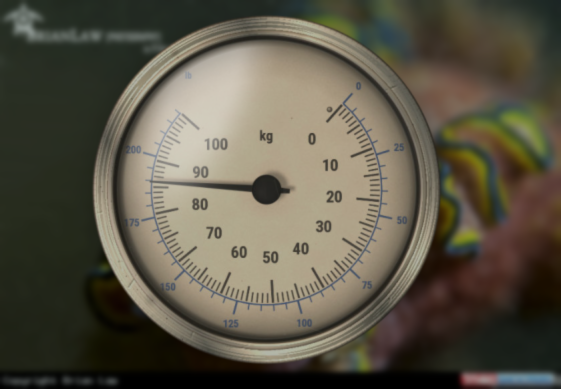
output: **86** kg
